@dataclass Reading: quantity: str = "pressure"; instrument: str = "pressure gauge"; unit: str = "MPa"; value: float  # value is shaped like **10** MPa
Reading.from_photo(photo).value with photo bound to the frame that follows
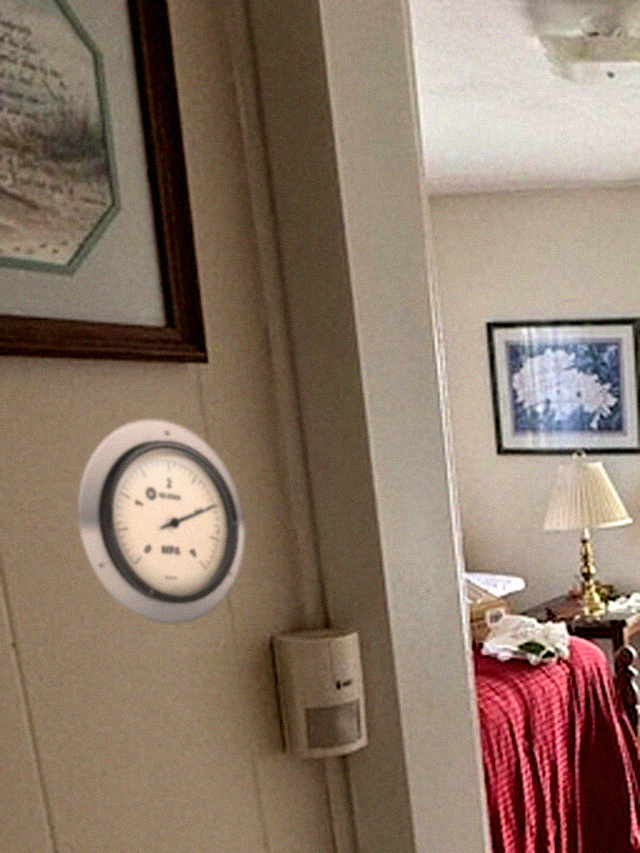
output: **3** MPa
